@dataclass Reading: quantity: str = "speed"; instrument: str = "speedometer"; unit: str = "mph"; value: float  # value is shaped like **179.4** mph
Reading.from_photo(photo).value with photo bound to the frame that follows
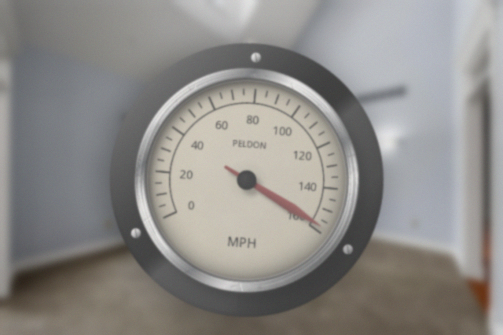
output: **157.5** mph
